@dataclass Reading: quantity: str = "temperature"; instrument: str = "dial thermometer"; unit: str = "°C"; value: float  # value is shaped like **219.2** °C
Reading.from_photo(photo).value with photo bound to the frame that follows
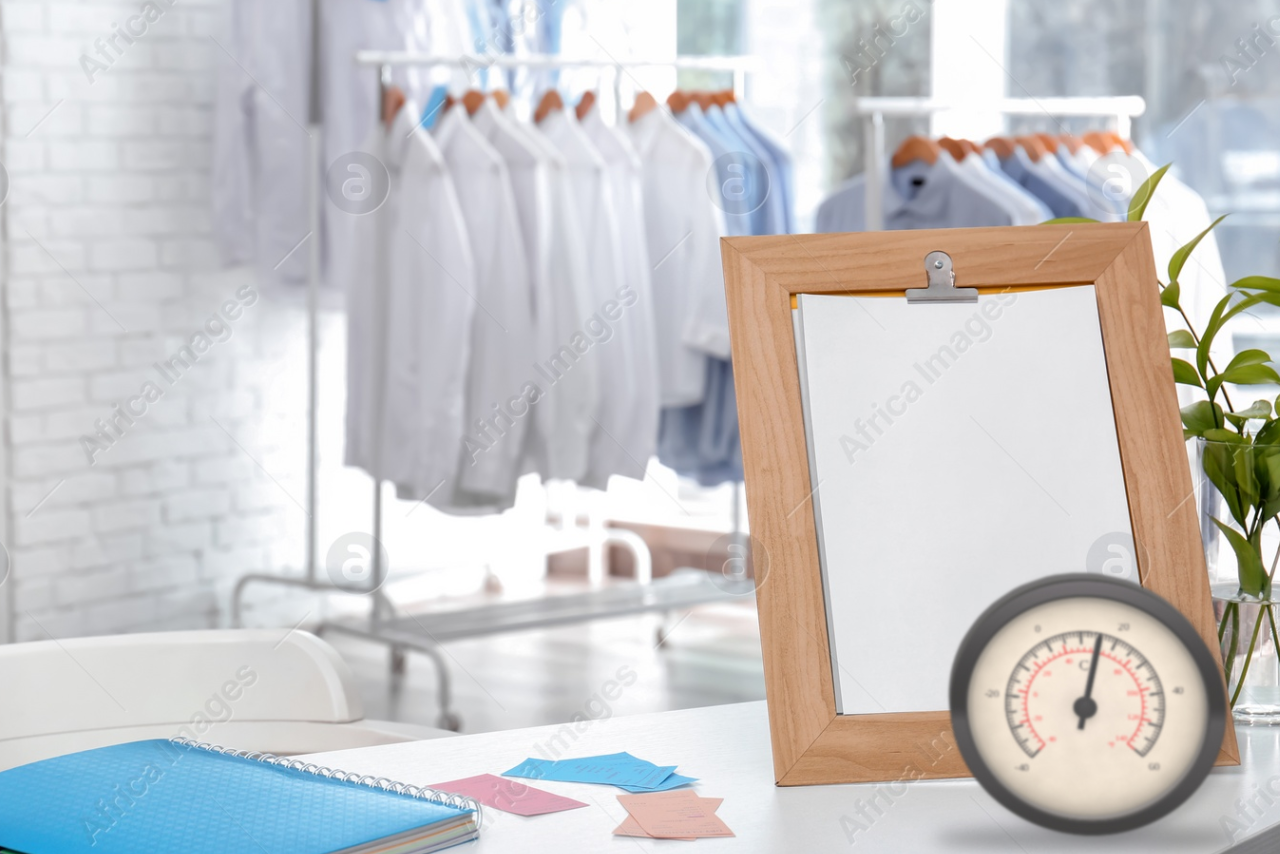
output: **15** °C
